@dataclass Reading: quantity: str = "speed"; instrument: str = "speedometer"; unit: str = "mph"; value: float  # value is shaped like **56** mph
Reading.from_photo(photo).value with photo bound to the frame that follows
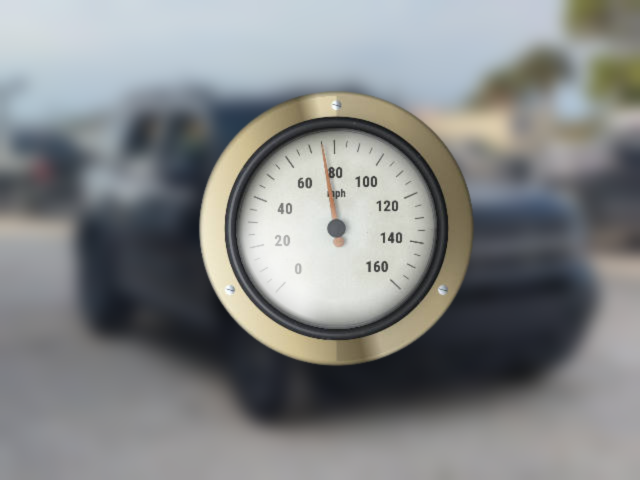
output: **75** mph
